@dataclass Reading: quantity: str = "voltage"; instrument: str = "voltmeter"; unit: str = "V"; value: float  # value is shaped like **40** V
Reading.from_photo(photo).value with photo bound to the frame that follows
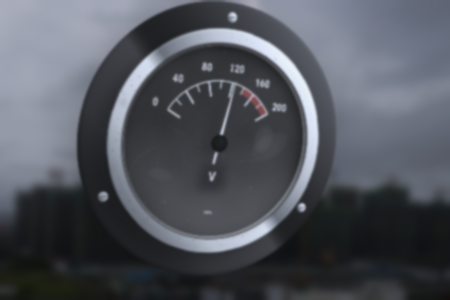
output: **120** V
